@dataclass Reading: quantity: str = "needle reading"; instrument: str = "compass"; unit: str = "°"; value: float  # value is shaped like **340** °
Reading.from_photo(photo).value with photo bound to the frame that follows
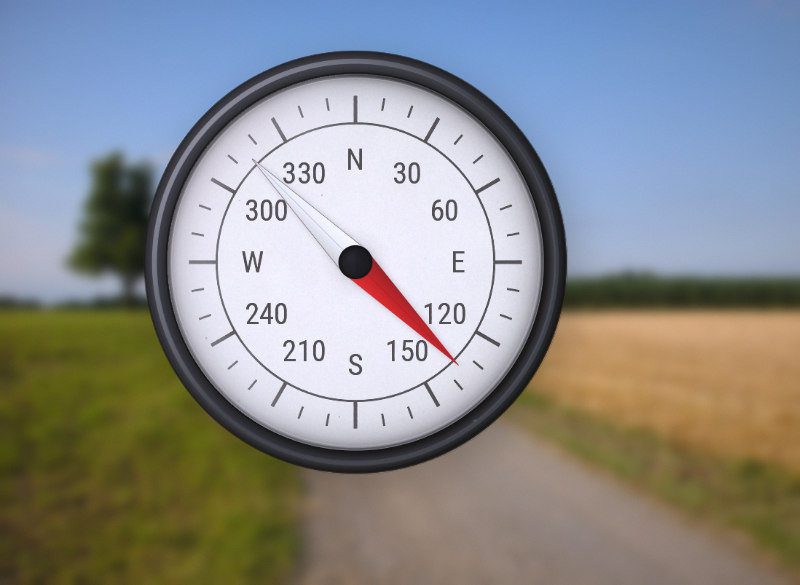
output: **135** °
